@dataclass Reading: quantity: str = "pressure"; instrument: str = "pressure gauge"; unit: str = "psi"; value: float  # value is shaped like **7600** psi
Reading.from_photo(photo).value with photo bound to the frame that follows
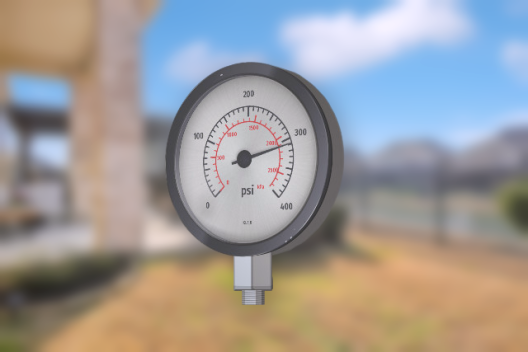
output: **310** psi
